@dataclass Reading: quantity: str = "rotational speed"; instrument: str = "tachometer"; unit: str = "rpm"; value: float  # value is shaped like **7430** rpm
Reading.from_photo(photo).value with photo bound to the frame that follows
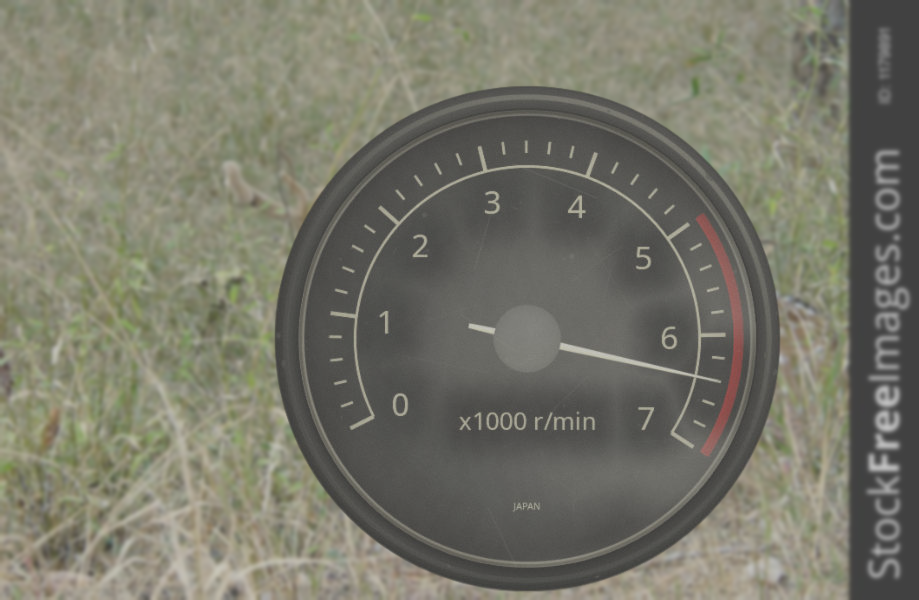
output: **6400** rpm
